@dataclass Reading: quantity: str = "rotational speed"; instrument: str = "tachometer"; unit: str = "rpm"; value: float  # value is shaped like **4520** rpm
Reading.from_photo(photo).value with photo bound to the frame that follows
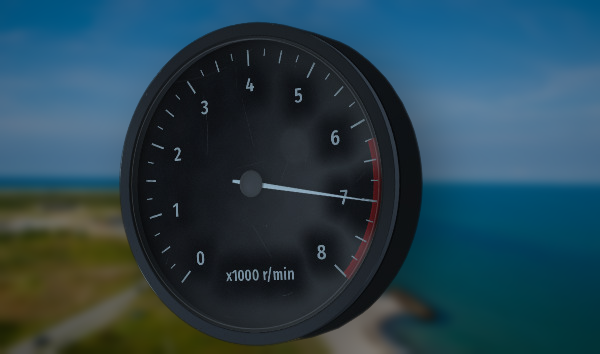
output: **7000** rpm
